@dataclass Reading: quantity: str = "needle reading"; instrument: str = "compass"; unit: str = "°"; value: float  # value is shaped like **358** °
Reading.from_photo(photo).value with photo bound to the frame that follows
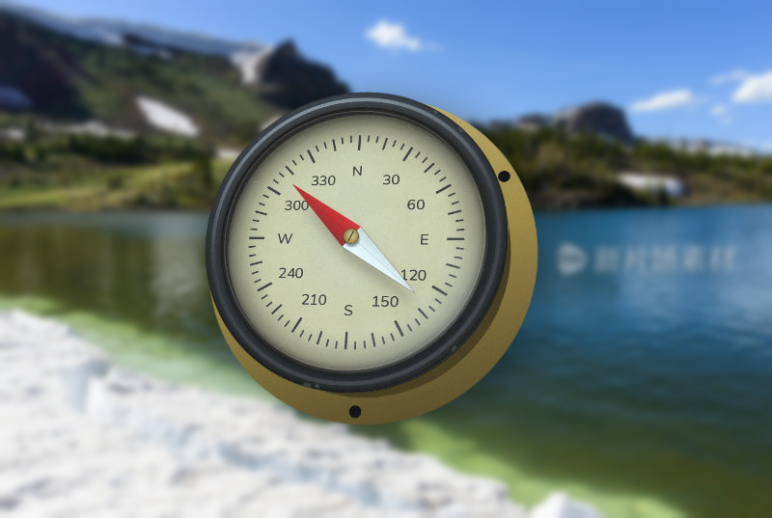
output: **310** °
